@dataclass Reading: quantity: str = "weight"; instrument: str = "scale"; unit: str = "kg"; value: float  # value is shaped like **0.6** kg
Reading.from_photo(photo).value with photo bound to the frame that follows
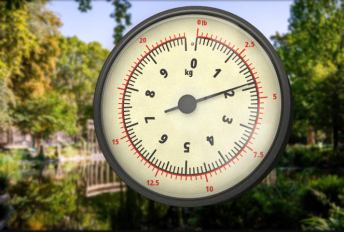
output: **1.9** kg
